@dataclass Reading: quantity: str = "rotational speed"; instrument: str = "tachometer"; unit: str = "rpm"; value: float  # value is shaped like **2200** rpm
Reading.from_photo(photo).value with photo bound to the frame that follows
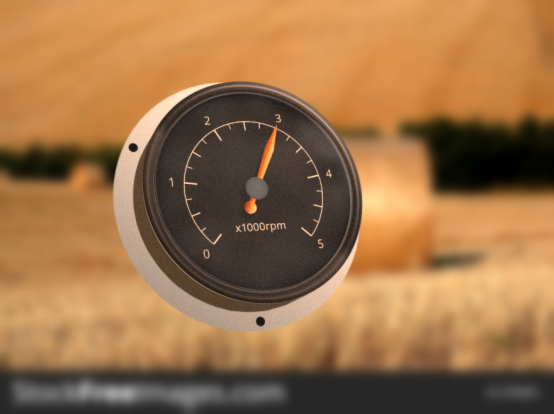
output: **3000** rpm
